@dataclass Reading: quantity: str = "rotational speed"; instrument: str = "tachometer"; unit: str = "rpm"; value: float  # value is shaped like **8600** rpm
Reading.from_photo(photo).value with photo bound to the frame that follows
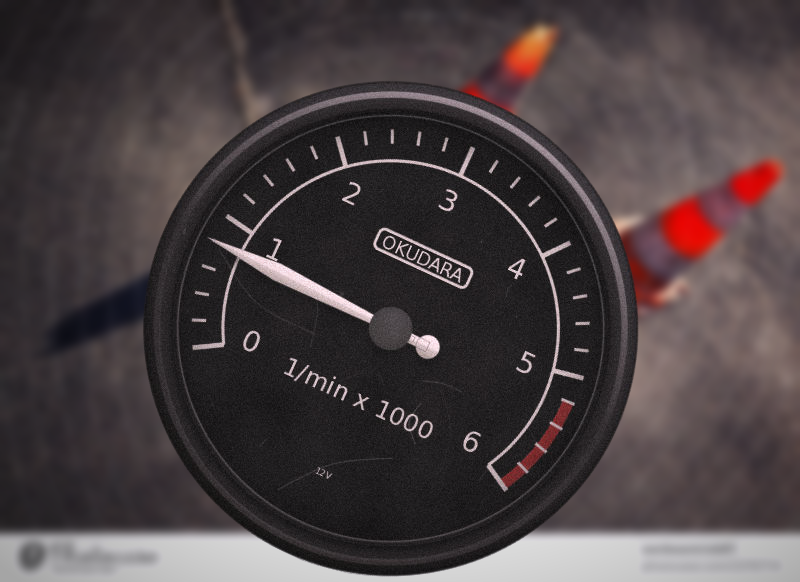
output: **800** rpm
